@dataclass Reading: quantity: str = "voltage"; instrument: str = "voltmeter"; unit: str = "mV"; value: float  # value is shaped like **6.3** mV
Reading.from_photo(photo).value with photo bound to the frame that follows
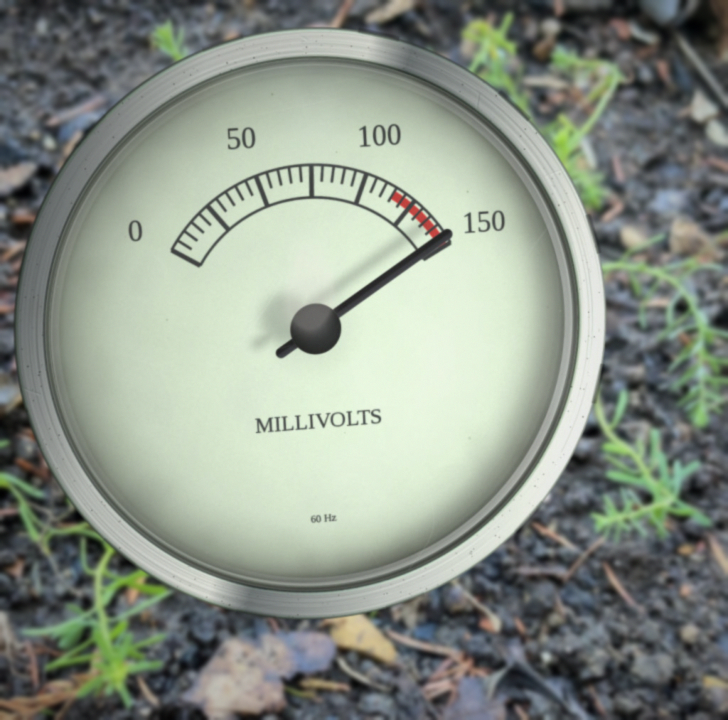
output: **145** mV
